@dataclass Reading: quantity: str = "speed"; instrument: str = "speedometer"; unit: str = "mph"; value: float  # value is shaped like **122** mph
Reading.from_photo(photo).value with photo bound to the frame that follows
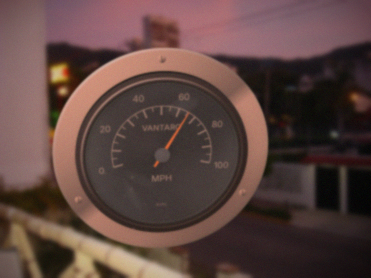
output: **65** mph
